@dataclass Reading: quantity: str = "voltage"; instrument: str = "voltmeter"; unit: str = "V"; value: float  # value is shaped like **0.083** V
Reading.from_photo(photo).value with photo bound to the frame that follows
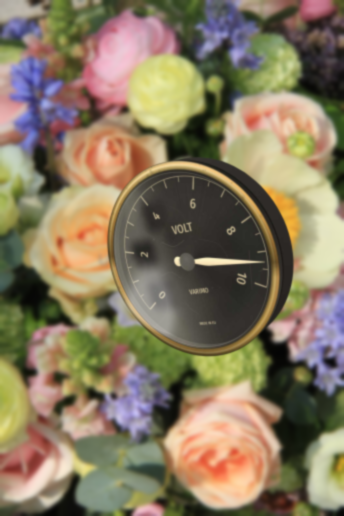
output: **9.25** V
